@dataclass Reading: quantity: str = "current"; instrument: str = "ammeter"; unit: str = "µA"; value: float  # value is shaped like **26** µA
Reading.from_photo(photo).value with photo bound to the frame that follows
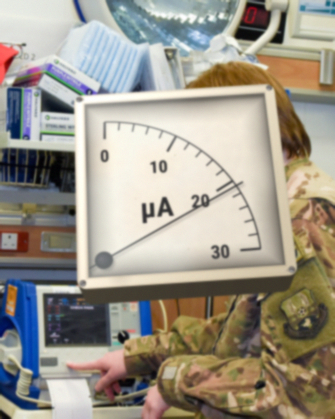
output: **21** µA
